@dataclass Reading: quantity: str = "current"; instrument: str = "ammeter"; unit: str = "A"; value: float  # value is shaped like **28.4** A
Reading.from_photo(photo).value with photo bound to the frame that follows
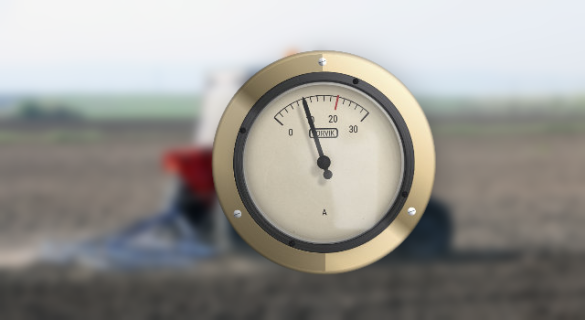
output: **10** A
